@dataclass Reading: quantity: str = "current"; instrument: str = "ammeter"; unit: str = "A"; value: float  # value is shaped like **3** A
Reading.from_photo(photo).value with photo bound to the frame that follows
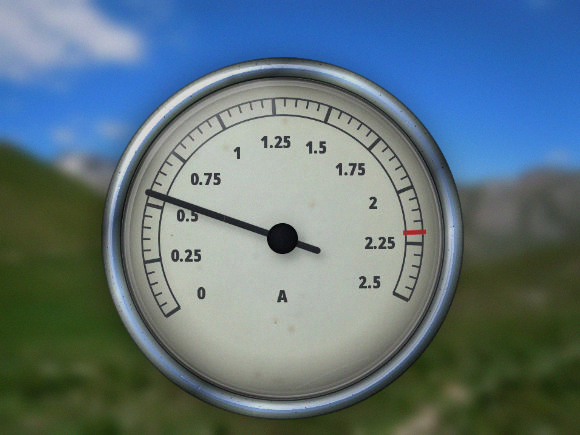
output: **0.55** A
